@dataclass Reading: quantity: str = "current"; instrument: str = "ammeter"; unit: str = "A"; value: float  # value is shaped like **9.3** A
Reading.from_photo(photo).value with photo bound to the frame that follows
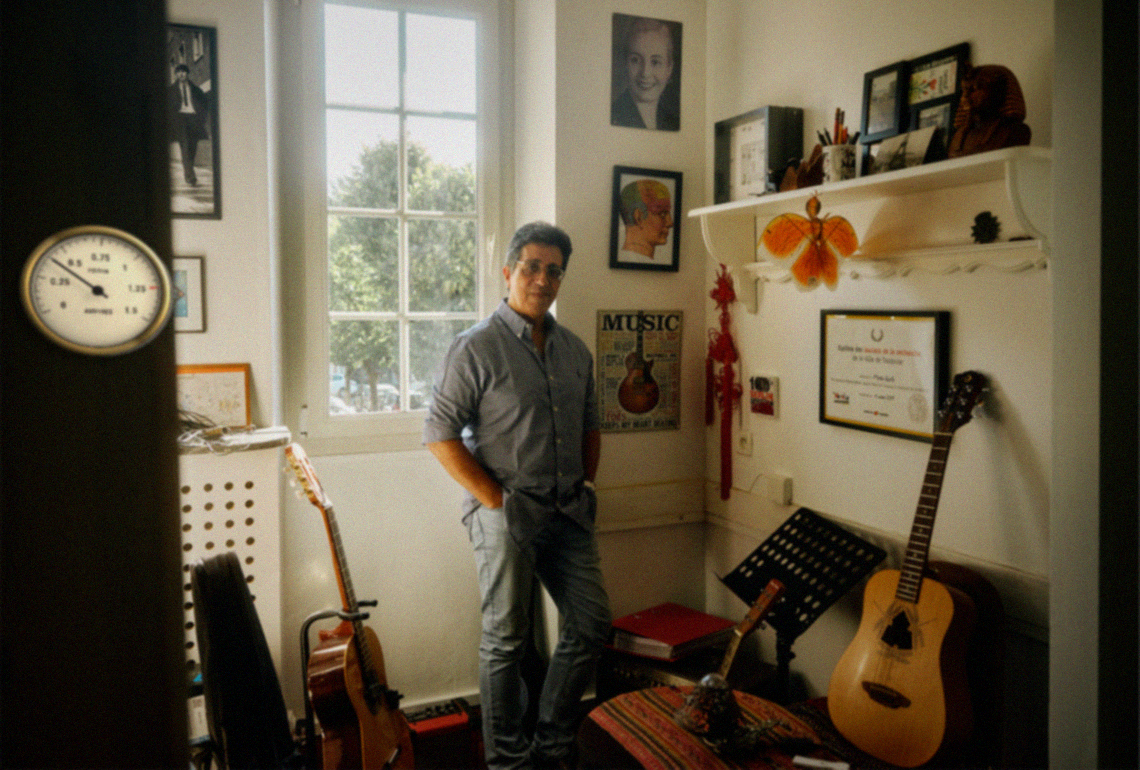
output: **0.4** A
